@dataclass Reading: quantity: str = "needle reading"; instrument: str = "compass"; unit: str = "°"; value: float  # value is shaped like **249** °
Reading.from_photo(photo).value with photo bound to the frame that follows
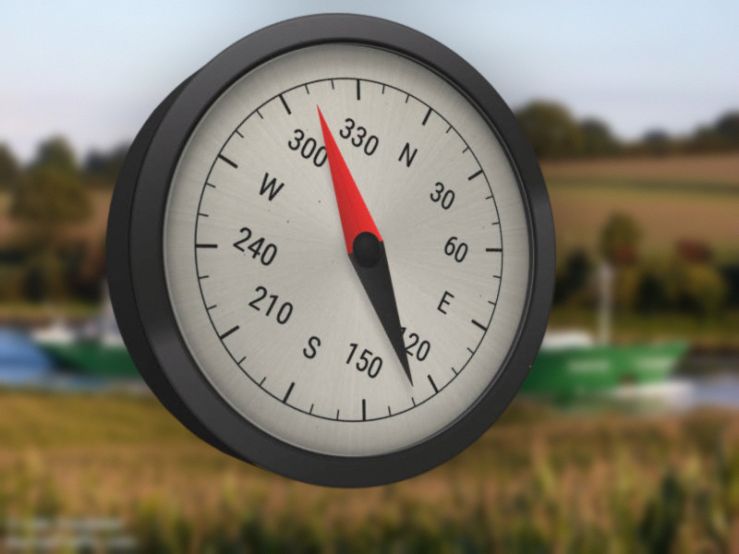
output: **310** °
